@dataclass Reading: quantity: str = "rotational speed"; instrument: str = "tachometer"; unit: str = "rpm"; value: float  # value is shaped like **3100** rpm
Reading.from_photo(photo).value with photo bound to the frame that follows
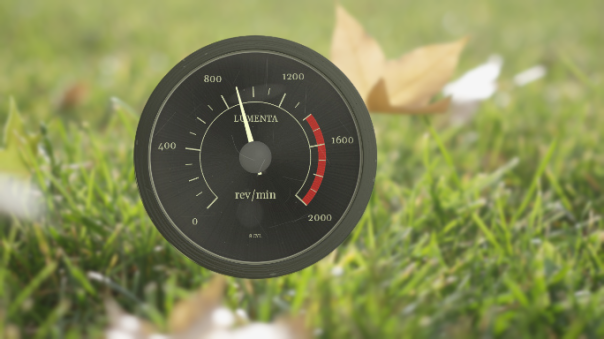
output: **900** rpm
